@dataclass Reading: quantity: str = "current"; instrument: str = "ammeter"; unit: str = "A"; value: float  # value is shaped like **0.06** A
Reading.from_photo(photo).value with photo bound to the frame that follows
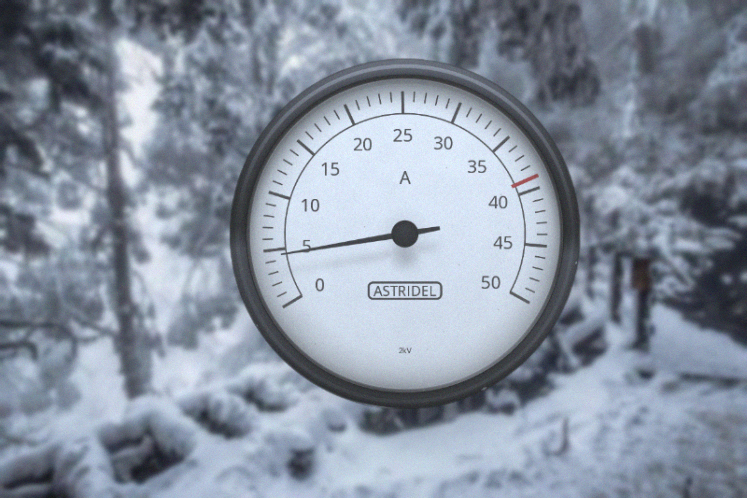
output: **4.5** A
